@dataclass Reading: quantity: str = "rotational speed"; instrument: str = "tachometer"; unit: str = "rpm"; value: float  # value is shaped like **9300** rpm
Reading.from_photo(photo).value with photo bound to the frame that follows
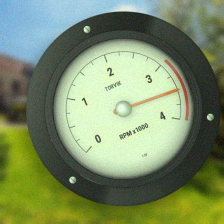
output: **3500** rpm
